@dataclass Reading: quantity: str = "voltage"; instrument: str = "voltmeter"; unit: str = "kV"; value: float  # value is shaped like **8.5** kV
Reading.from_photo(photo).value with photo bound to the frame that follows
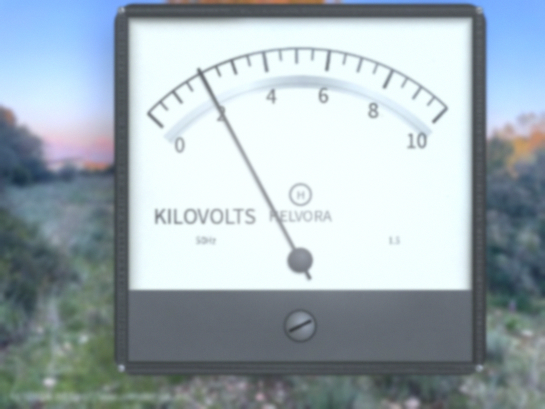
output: **2** kV
